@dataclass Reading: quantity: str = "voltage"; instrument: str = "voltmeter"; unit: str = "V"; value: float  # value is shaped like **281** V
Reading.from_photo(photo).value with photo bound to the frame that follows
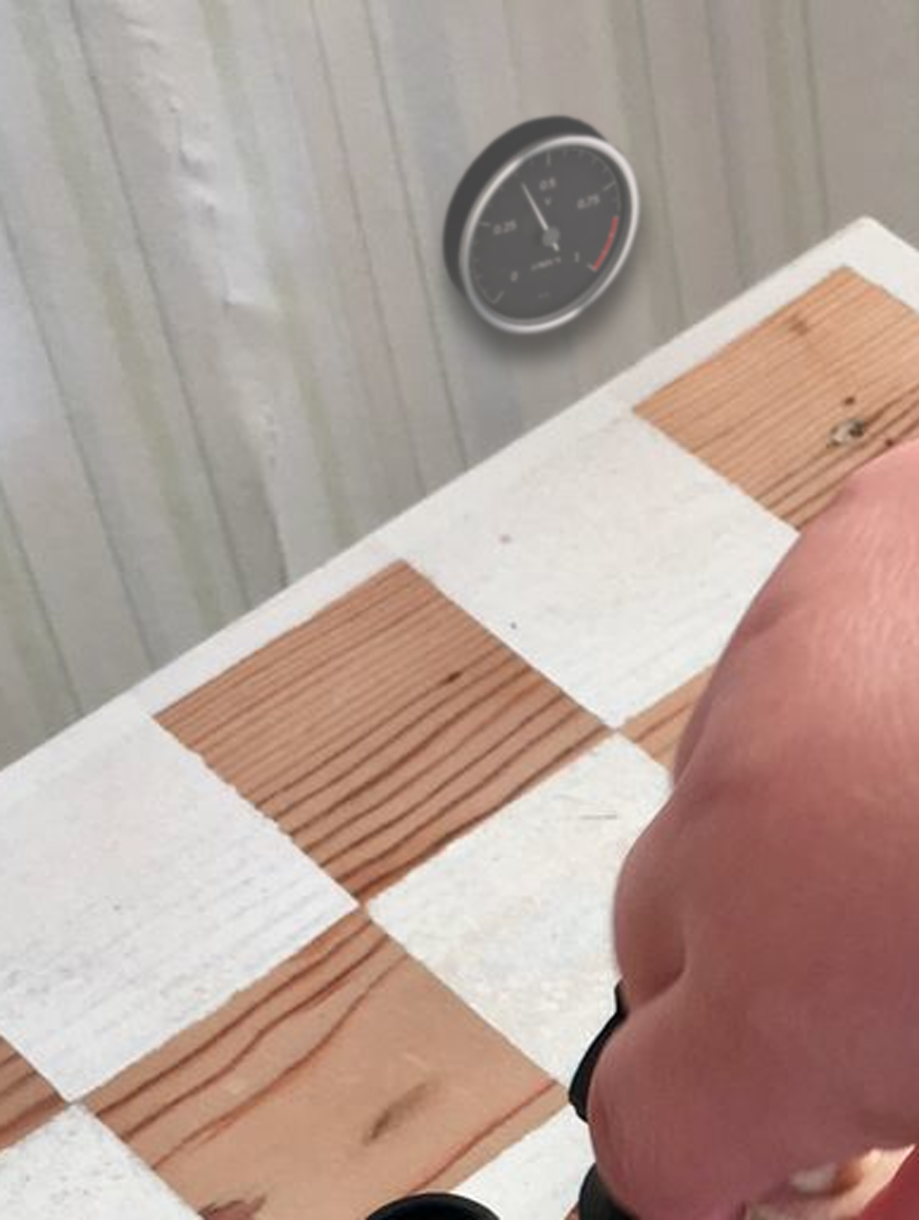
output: **0.4** V
